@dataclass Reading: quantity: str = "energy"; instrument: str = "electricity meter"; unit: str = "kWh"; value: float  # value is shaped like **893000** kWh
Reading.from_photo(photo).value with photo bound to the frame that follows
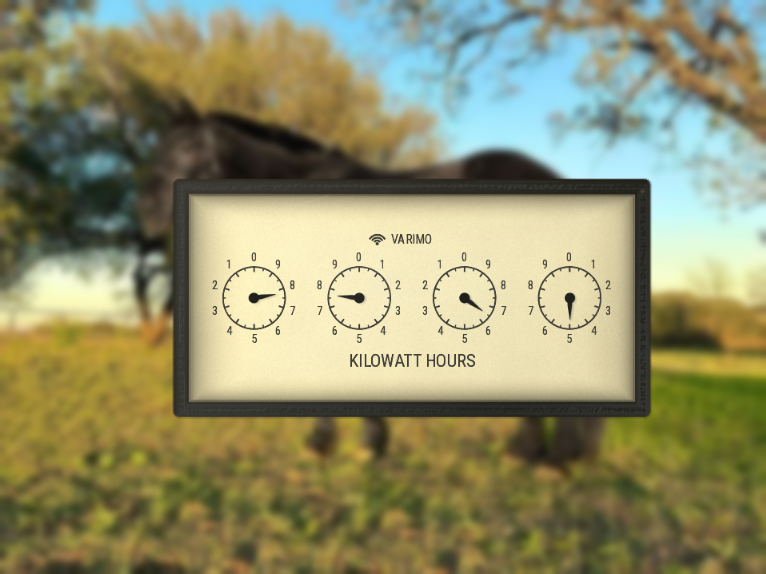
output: **7765** kWh
